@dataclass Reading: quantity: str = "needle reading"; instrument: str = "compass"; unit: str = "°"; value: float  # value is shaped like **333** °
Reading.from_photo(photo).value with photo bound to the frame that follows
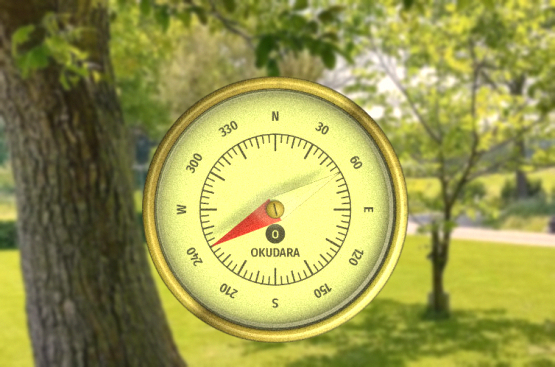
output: **240** °
